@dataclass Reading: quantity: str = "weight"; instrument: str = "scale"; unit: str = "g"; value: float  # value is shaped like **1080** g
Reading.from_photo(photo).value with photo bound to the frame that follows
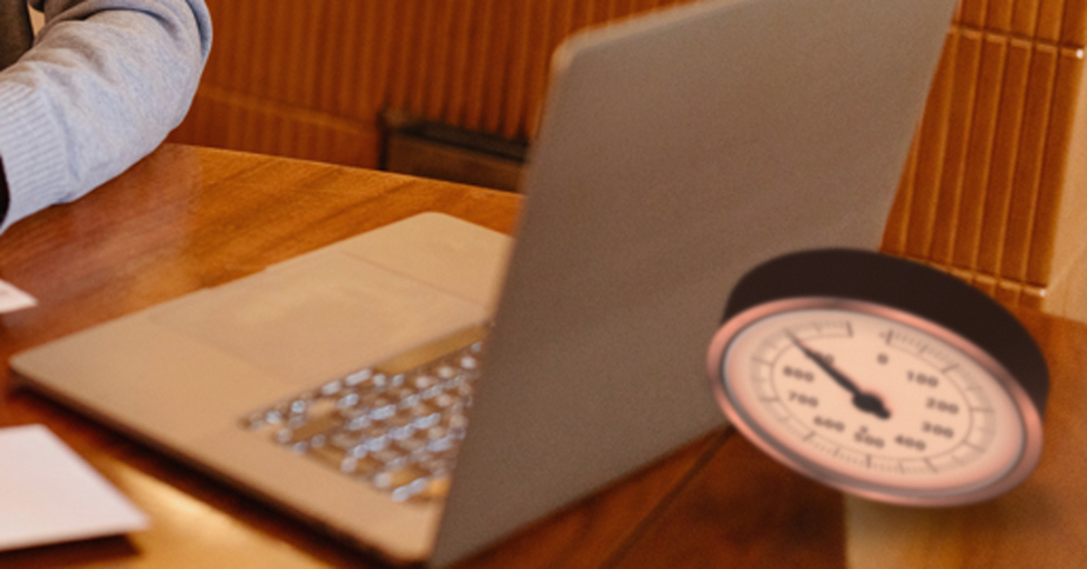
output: **900** g
